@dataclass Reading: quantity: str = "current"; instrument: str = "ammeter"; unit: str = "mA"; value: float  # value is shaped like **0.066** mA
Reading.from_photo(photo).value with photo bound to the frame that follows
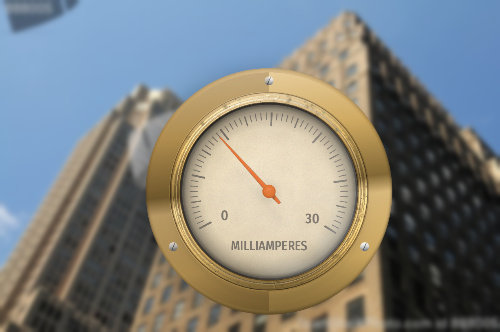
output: **9.5** mA
